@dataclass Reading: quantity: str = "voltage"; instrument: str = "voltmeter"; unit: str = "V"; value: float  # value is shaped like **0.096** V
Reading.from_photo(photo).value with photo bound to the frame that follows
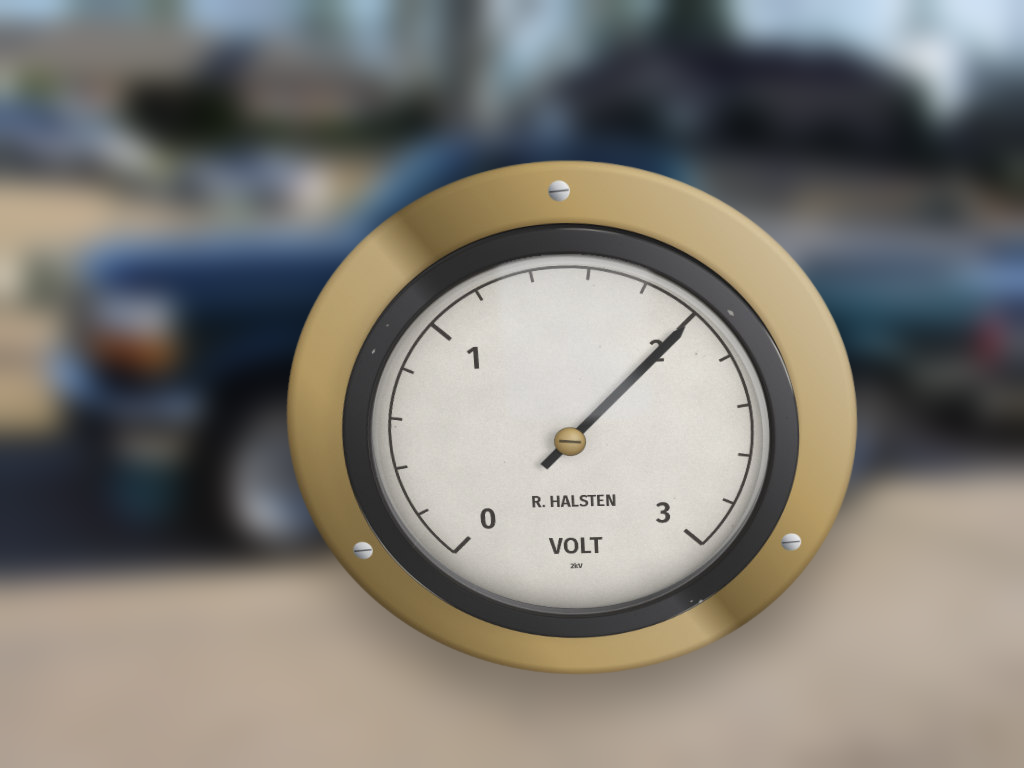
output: **2** V
